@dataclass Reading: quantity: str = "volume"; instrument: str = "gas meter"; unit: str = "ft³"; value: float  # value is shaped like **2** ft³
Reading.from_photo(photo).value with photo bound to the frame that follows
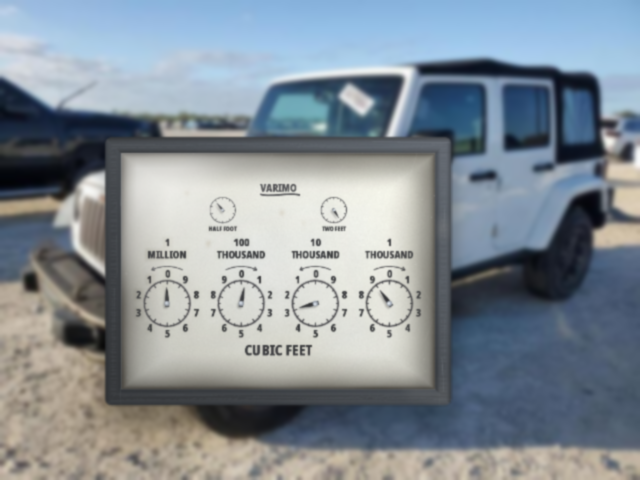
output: **2900** ft³
